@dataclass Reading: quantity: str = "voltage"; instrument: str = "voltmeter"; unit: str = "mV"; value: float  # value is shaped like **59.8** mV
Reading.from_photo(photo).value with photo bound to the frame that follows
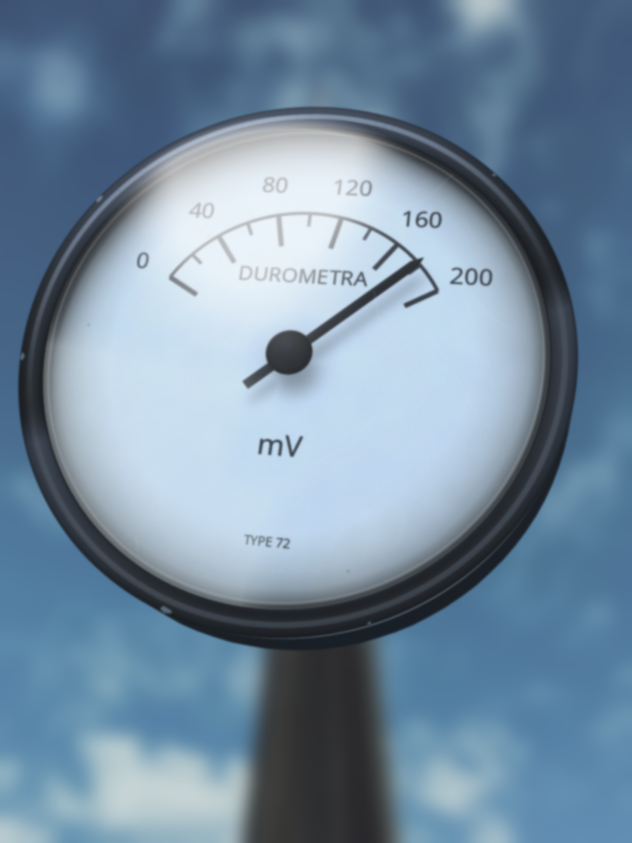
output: **180** mV
